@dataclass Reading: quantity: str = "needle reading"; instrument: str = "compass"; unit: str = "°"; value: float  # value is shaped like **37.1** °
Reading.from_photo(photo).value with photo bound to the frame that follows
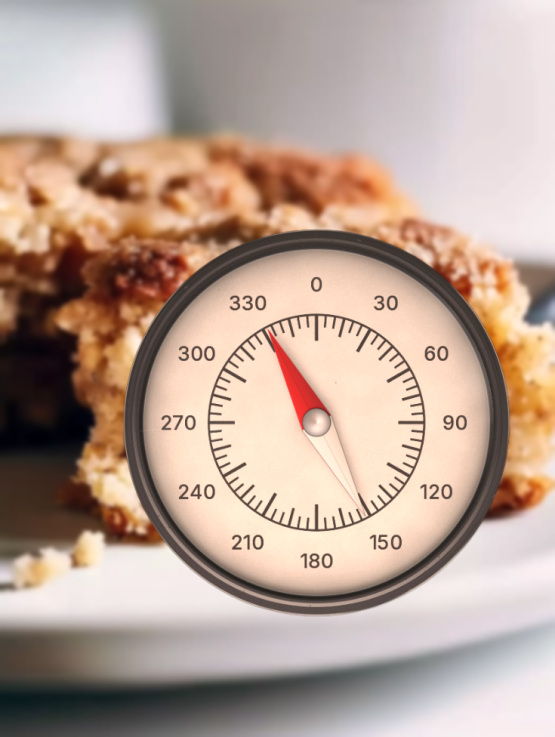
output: **332.5** °
